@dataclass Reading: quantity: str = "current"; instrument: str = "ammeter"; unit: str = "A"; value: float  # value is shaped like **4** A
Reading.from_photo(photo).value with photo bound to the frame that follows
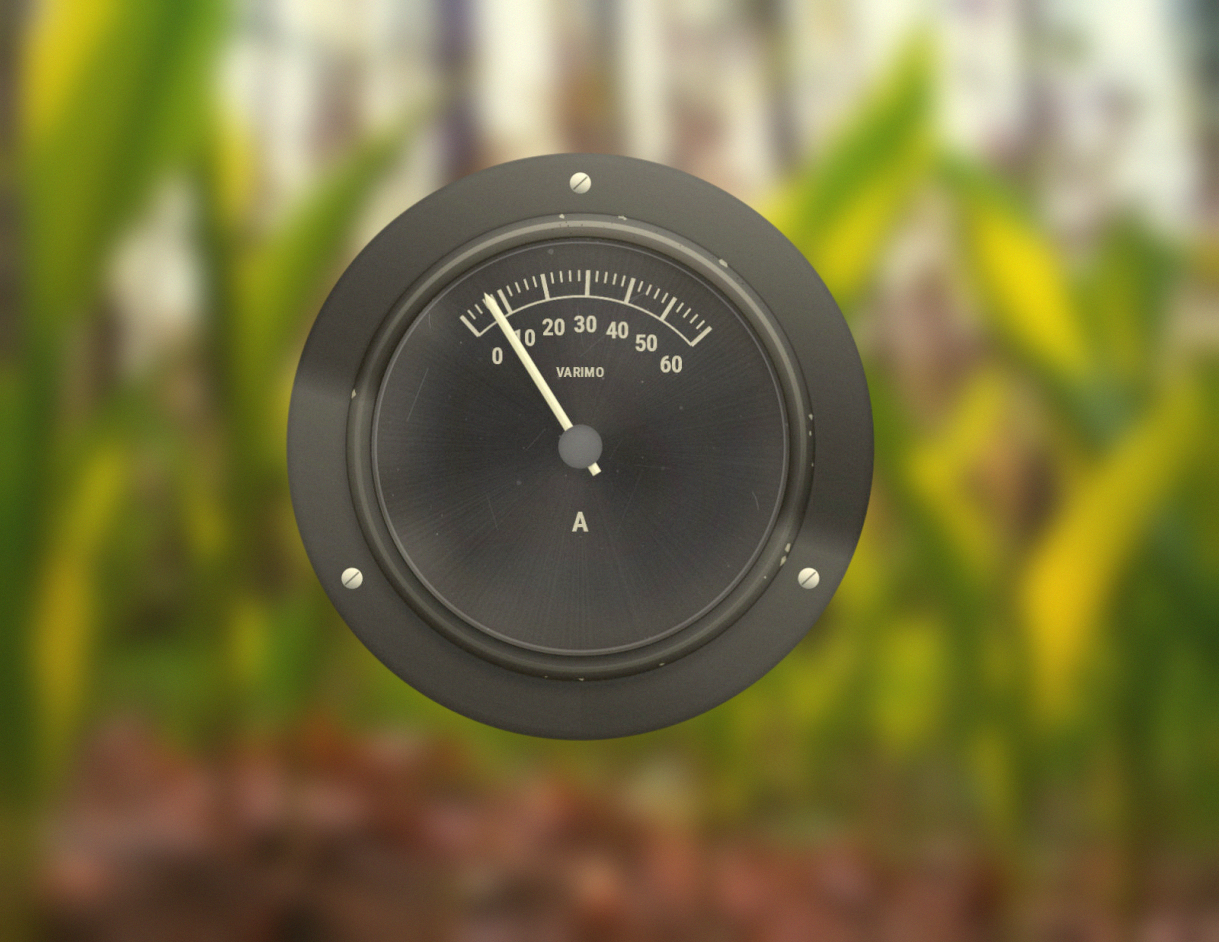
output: **7** A
